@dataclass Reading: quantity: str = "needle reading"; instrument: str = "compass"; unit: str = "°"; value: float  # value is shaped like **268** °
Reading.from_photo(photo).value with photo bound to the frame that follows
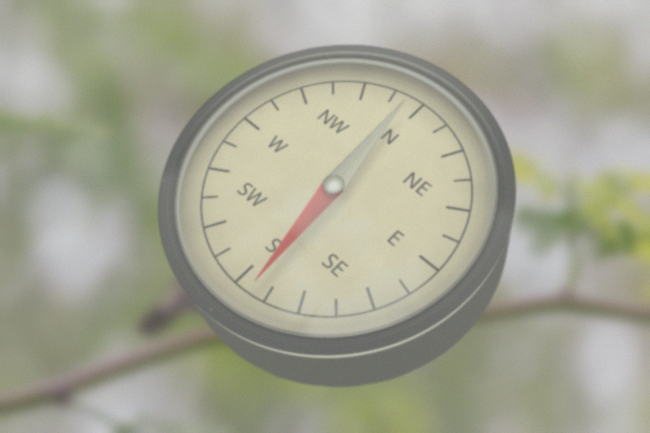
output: **172.5** °
